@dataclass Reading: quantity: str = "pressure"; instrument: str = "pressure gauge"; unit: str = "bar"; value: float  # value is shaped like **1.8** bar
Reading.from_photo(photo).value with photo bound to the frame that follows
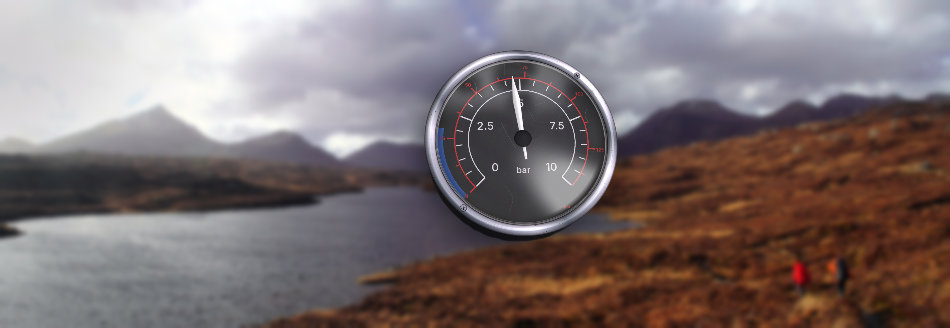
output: **4.75** bar
